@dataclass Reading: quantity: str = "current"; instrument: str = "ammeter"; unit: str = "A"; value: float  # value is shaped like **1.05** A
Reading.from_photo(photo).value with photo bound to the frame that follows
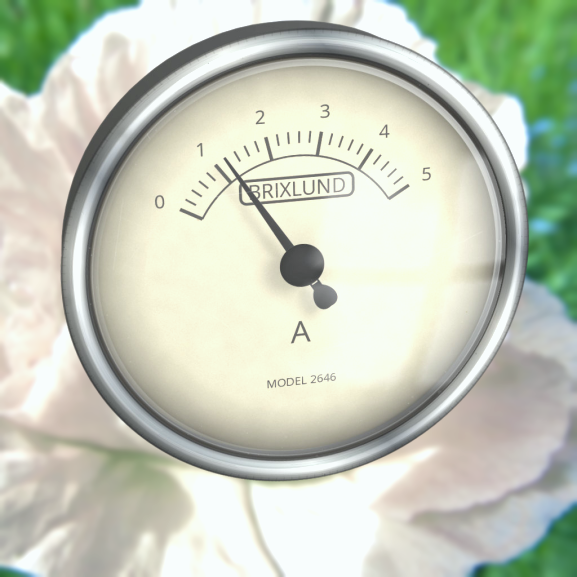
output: **1.2** A
